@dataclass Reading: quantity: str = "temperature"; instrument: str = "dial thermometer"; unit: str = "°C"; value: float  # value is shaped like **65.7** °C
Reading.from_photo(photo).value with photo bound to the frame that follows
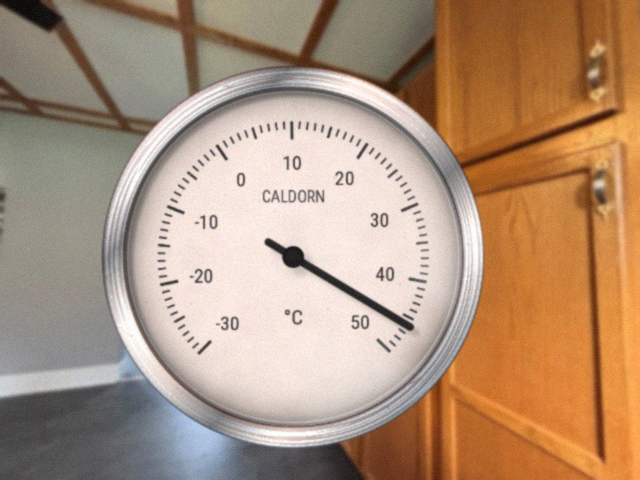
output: **46** °C
